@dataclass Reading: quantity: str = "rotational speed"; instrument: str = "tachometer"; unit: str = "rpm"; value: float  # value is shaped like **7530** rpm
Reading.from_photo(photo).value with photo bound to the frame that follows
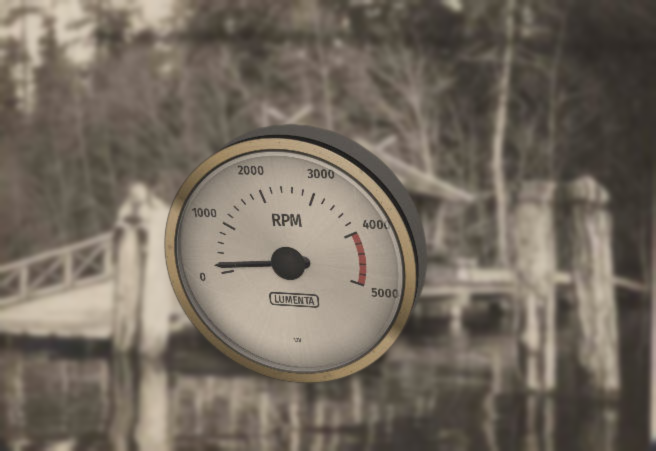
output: **200** rpm
